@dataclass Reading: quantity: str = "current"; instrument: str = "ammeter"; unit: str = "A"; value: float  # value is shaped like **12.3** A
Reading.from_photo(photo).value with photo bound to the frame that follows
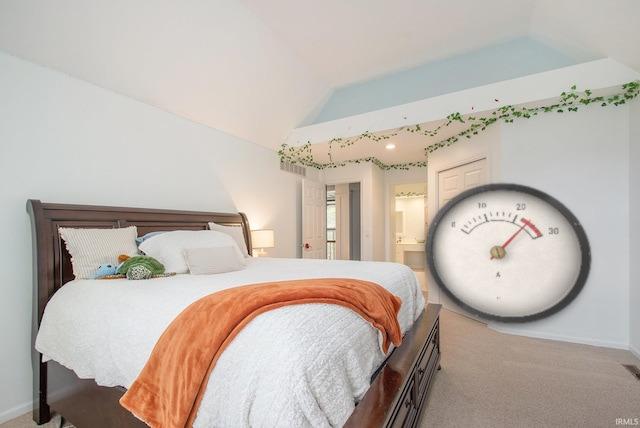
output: **24** A
